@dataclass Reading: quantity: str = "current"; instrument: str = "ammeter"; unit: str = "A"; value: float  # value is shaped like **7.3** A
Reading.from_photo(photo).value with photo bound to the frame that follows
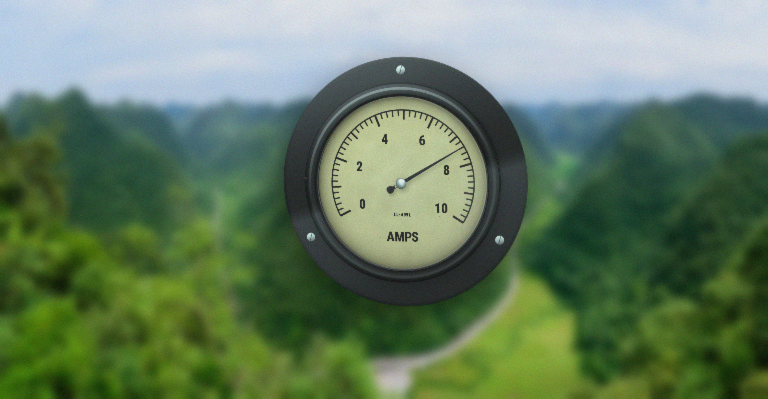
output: **7.4** A
